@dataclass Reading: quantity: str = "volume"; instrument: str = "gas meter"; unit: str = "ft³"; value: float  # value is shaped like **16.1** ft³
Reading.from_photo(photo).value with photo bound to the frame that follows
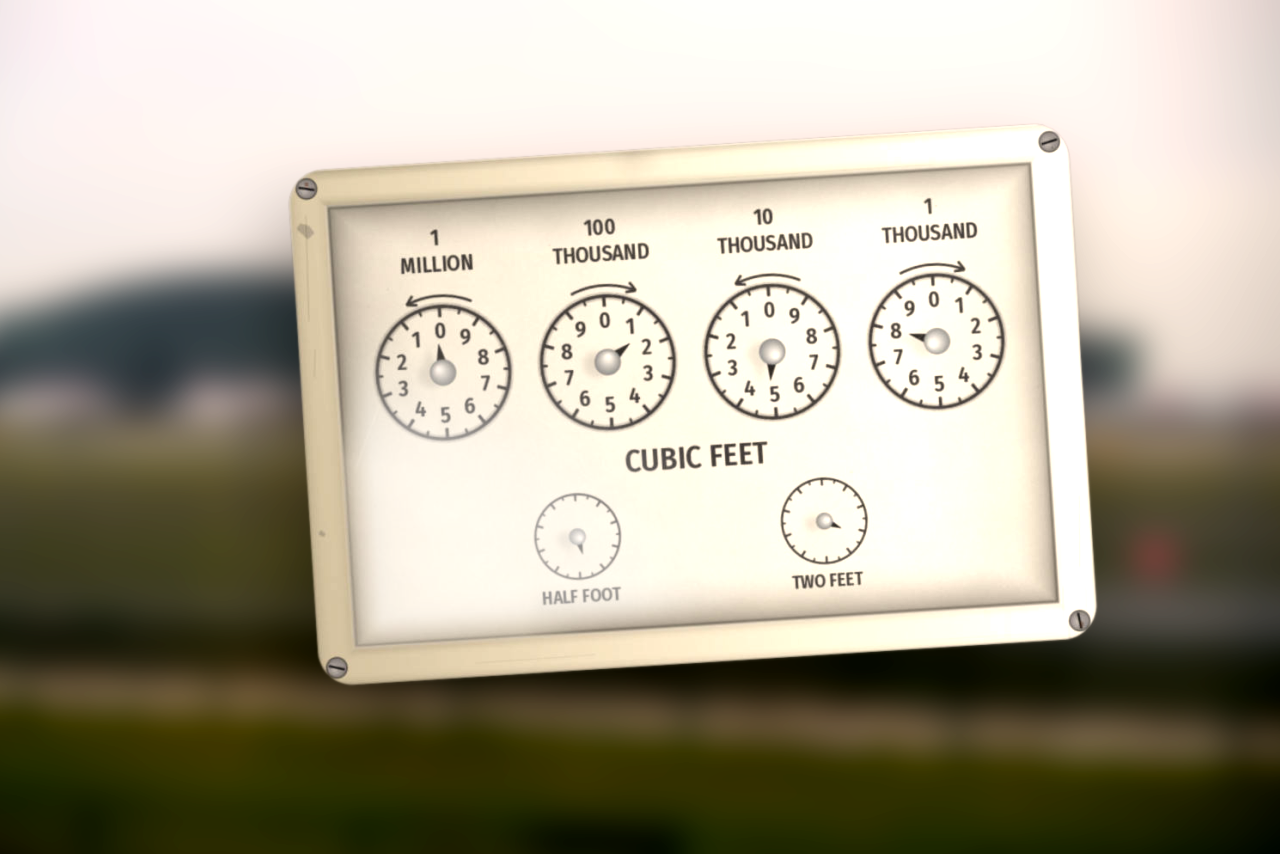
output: **14800** ft³
